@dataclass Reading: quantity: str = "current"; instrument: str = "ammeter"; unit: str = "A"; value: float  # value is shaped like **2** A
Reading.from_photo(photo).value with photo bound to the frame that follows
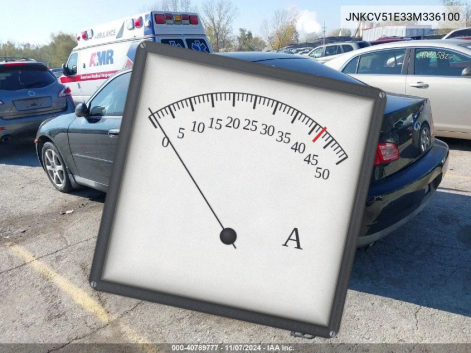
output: **1** A
